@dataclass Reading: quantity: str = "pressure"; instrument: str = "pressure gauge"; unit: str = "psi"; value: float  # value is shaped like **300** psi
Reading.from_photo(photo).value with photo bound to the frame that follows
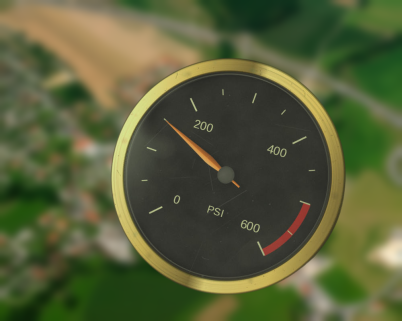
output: **150** psi
